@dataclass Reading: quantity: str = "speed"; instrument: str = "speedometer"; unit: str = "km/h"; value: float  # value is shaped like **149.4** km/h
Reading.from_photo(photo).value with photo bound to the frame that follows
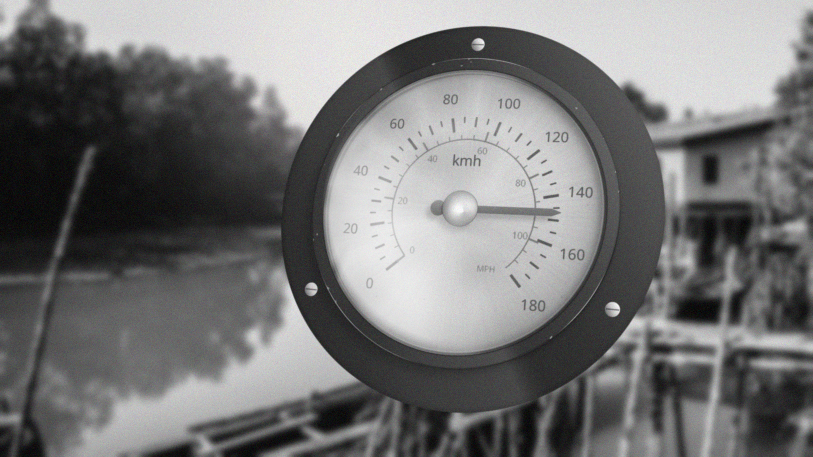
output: **147.5** km/h
